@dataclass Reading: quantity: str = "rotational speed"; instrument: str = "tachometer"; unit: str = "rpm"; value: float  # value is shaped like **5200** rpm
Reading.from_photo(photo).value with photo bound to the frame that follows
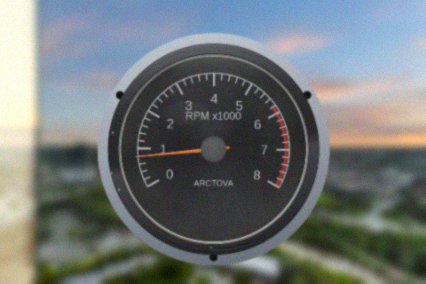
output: **800** rpm
